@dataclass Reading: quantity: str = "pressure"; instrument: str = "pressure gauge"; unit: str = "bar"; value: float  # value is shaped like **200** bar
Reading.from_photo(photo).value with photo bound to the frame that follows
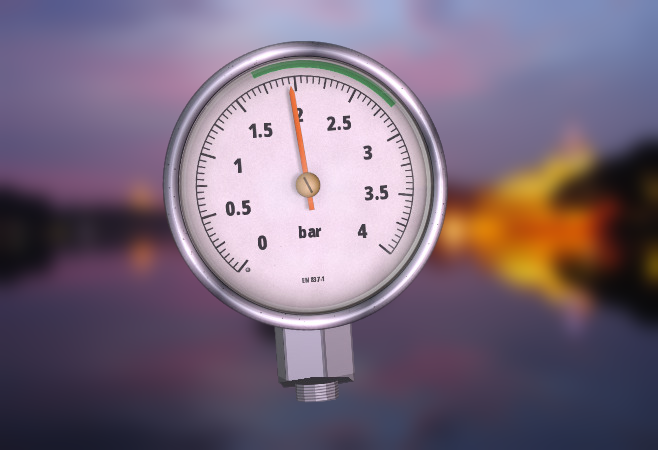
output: **1.95** bar
